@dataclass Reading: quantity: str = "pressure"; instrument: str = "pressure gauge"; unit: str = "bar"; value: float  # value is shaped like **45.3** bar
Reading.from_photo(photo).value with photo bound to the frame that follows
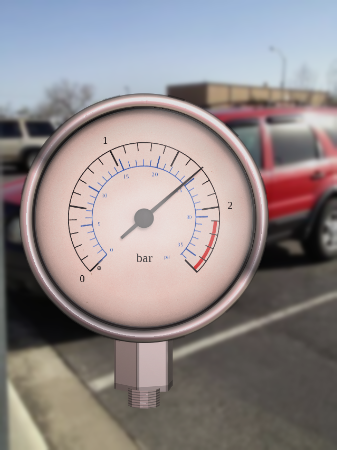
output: **1.7** bar
